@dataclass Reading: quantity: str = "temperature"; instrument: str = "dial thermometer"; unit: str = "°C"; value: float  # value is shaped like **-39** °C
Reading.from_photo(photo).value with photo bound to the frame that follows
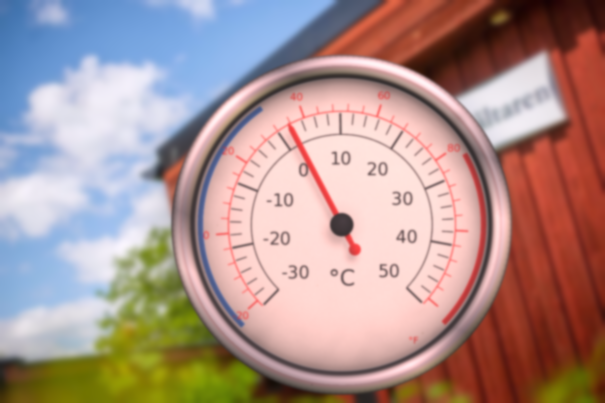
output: **2** °C
